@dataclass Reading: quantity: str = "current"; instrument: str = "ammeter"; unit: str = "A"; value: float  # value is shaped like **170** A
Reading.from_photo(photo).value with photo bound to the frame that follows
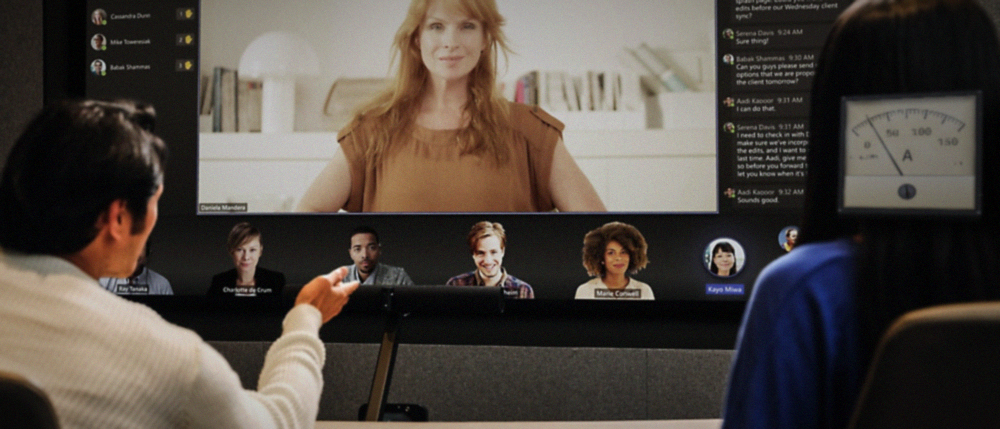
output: **25** A
